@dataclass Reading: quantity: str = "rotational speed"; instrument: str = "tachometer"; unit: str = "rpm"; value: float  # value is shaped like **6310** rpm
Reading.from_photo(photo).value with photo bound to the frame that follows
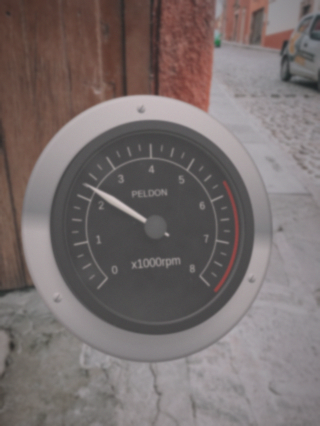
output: **2250** rpm
